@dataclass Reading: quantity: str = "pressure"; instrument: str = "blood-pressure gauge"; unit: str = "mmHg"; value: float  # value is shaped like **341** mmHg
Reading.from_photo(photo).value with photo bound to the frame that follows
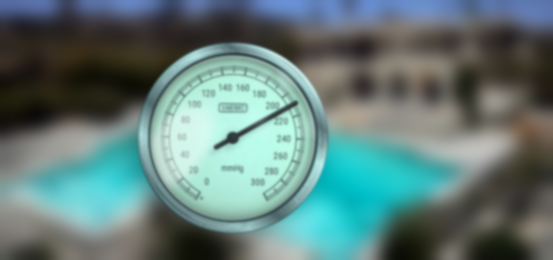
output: **210** mmHg
